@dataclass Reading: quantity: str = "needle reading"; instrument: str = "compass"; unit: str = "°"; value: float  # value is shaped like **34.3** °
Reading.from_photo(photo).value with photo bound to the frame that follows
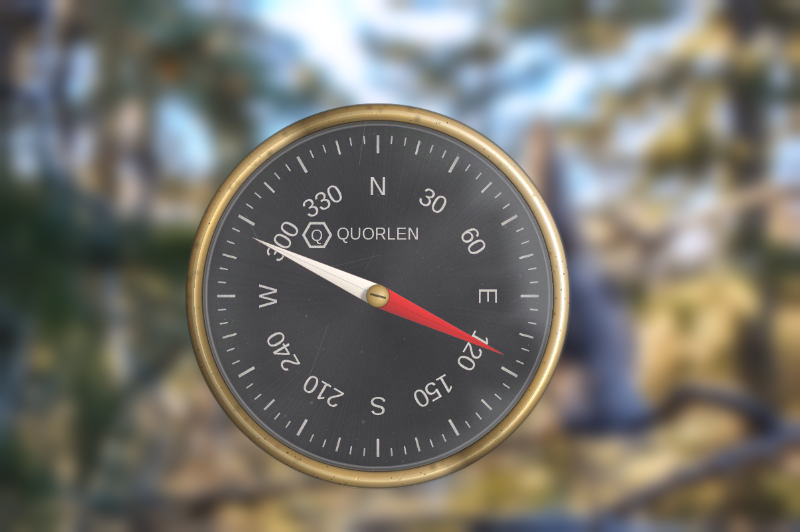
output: **115** °
